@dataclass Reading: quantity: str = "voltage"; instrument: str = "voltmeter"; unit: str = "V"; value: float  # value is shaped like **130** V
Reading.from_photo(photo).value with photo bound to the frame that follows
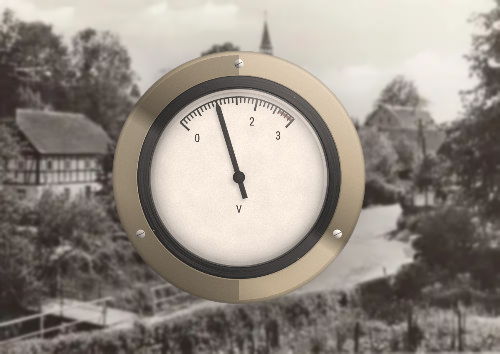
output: **1** V
